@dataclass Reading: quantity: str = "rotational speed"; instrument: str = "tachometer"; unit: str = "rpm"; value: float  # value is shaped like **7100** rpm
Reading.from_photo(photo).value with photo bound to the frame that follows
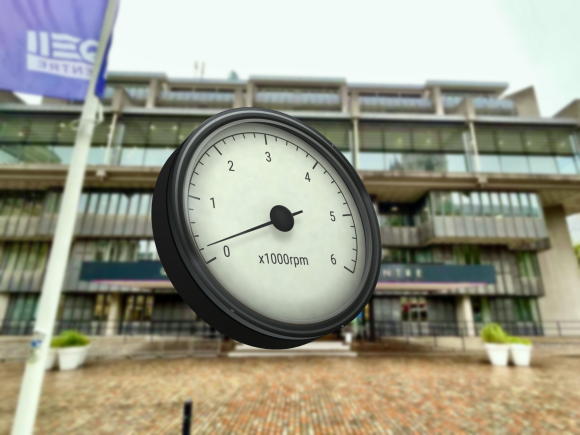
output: **200** rpm
